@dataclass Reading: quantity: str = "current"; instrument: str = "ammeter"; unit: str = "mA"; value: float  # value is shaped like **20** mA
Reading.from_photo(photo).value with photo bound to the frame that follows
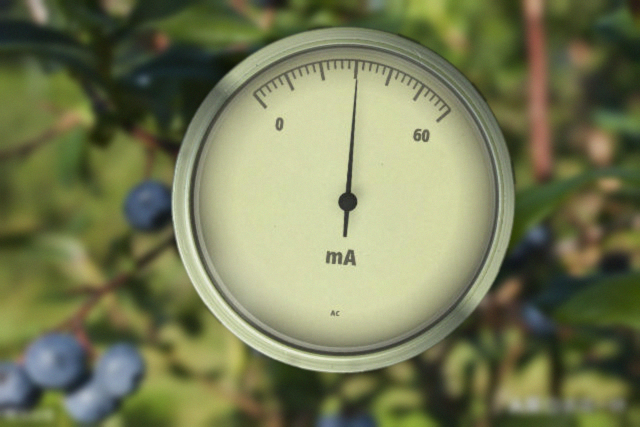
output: **30** mA
